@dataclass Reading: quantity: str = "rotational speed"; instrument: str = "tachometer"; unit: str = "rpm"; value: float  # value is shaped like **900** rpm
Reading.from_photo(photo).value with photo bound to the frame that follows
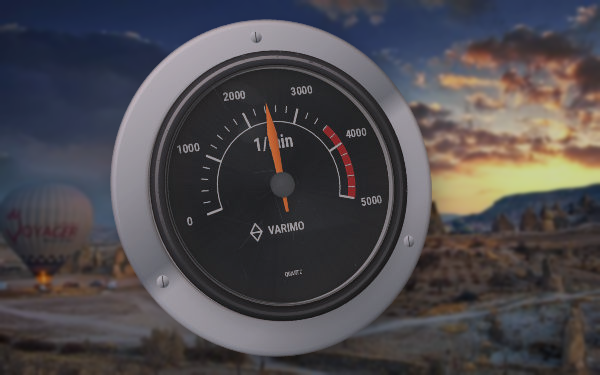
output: **2400** rpm
